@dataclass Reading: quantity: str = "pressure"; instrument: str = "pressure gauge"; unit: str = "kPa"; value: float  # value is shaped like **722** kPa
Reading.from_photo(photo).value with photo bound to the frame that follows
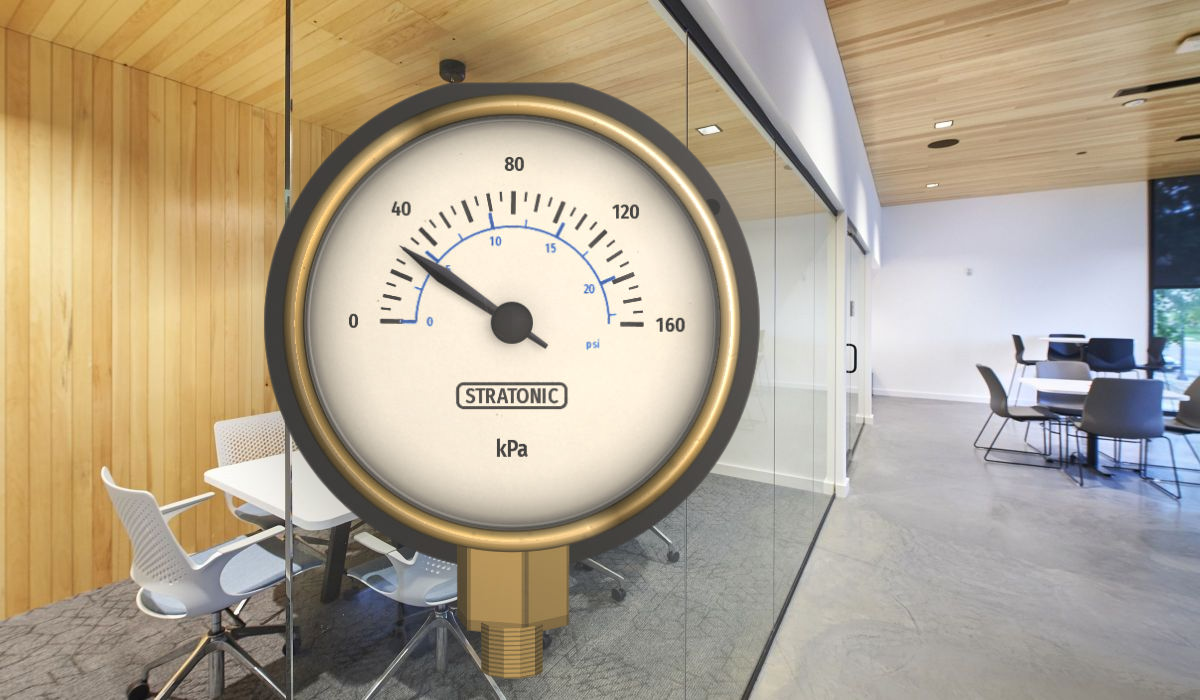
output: **30** kPa
